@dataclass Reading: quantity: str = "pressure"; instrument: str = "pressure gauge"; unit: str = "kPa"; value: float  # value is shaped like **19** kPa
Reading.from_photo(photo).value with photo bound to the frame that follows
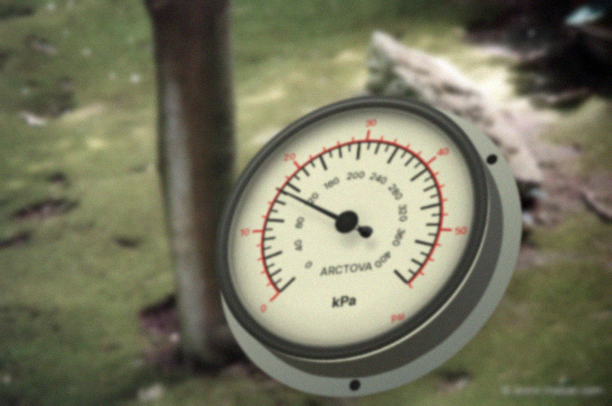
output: **110** kPa
